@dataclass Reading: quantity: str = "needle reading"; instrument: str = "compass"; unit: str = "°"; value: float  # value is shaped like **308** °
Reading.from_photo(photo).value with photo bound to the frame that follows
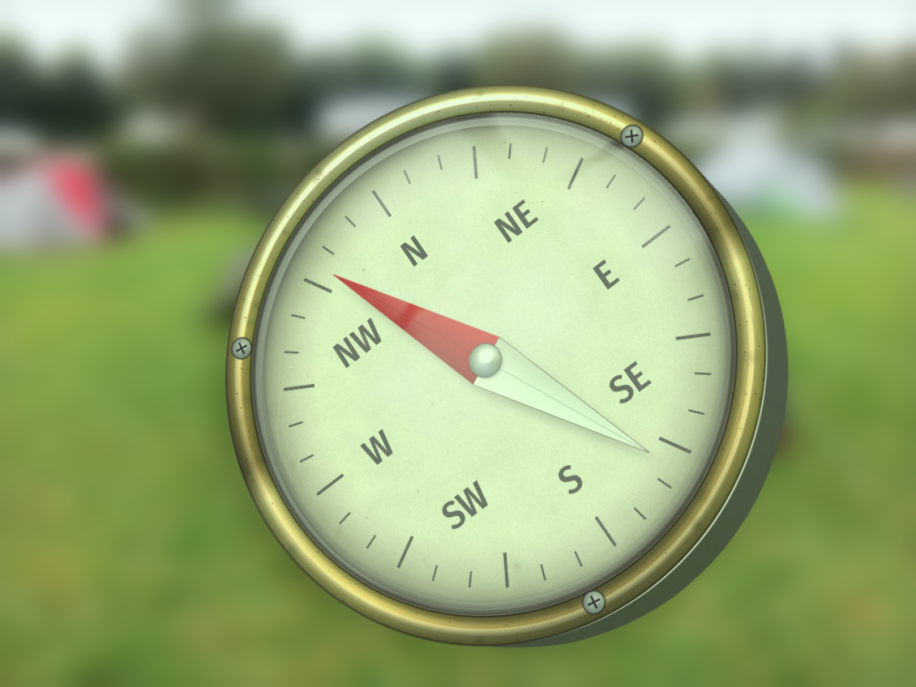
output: **335** °
